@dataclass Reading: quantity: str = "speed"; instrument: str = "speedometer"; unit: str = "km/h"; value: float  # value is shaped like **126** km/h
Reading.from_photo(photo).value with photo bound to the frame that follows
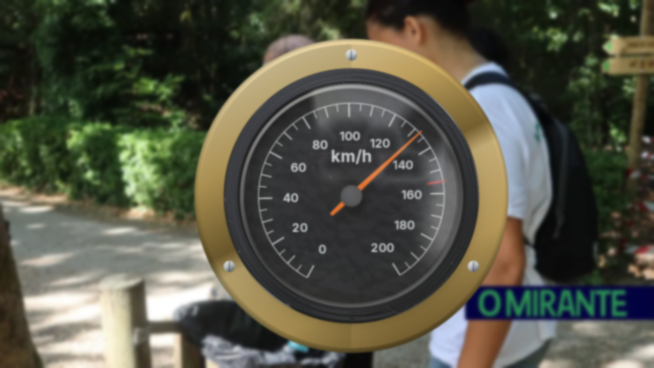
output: **132.5** km/h
